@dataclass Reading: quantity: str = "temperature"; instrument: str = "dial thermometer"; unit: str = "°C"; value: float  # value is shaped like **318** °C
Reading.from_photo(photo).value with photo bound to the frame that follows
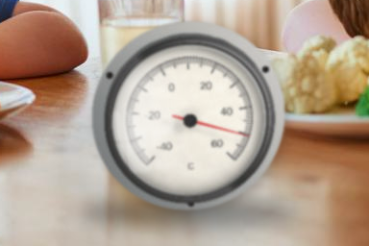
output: **50** °C
